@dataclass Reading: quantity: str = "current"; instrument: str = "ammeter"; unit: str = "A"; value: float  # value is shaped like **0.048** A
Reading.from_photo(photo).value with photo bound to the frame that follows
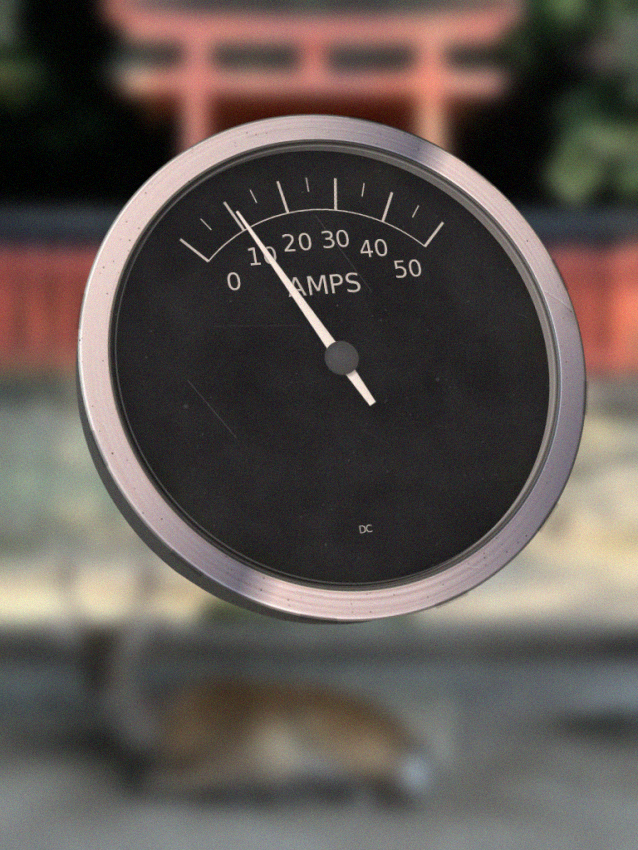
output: **10** A
